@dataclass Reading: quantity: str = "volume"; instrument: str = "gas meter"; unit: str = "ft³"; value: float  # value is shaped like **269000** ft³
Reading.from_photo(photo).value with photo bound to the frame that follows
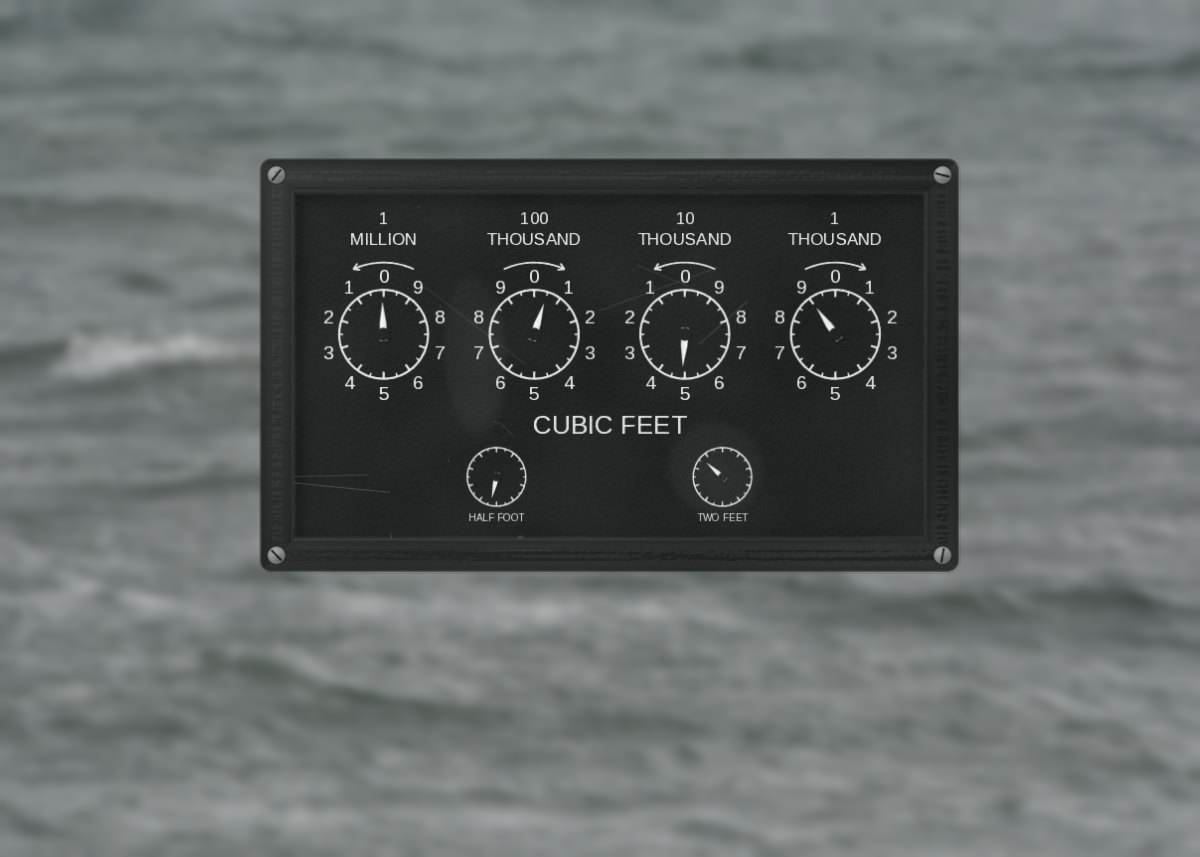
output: **4900** ft³
